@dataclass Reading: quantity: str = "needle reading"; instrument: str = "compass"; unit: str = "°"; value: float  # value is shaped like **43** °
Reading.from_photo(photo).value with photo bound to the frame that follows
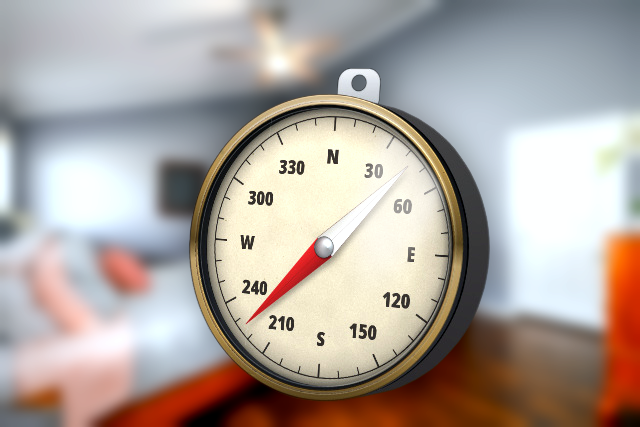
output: **225** °
